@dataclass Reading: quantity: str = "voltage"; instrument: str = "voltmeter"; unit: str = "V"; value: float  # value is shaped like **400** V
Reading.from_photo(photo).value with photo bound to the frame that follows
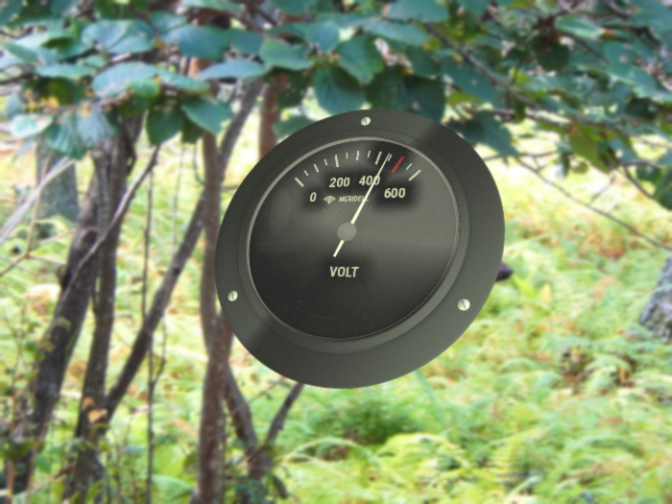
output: **450** V
